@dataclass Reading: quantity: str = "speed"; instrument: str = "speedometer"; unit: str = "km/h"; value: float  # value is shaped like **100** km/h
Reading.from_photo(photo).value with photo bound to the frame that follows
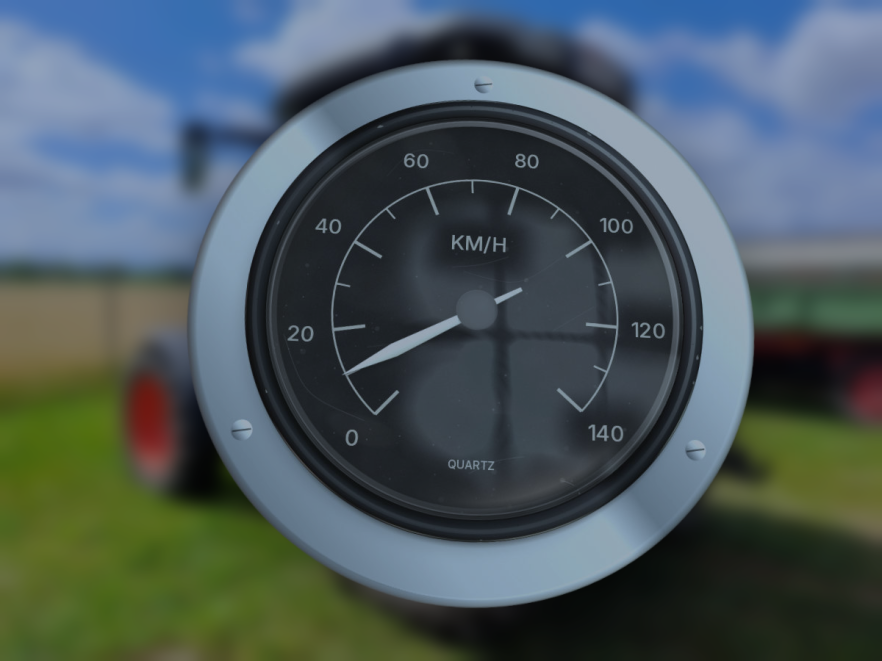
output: **10** km/h
